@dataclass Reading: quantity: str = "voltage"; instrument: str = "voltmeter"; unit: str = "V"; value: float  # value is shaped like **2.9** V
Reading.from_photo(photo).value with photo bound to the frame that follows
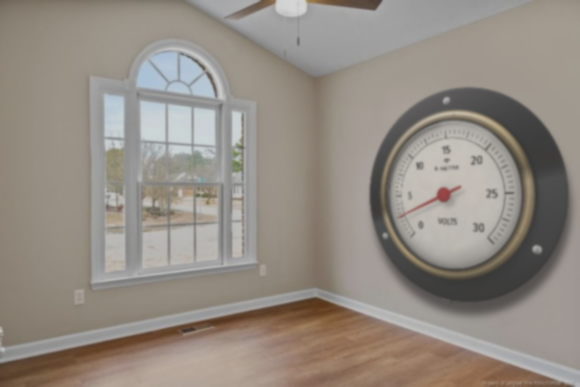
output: **2.5** V
